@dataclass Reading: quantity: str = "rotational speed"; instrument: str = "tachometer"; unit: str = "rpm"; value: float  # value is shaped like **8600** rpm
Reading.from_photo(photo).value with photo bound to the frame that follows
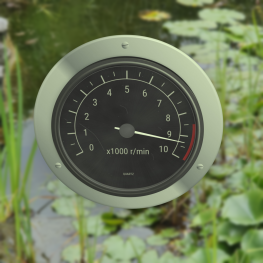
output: **9250** rpm
